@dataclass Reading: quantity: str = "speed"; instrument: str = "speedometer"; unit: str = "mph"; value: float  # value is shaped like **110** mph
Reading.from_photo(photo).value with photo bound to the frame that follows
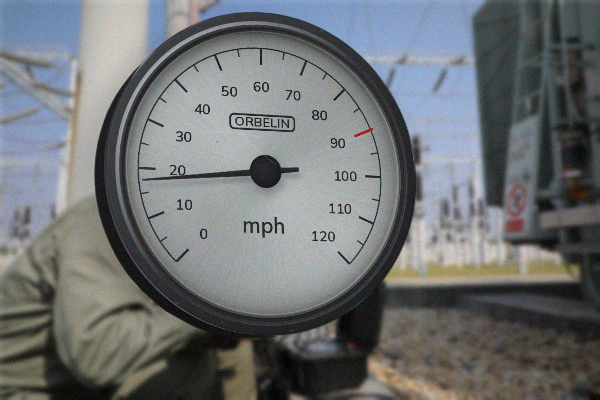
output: **17.5** mph
